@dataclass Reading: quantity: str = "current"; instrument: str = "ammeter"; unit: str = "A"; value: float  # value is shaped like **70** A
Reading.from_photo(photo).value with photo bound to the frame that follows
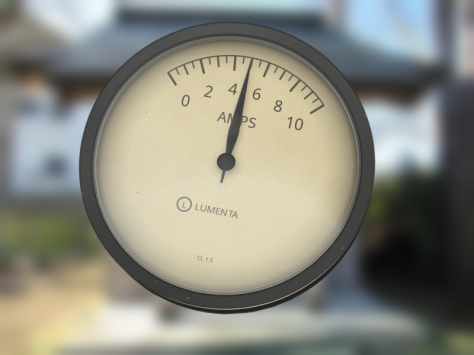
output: **5** A
